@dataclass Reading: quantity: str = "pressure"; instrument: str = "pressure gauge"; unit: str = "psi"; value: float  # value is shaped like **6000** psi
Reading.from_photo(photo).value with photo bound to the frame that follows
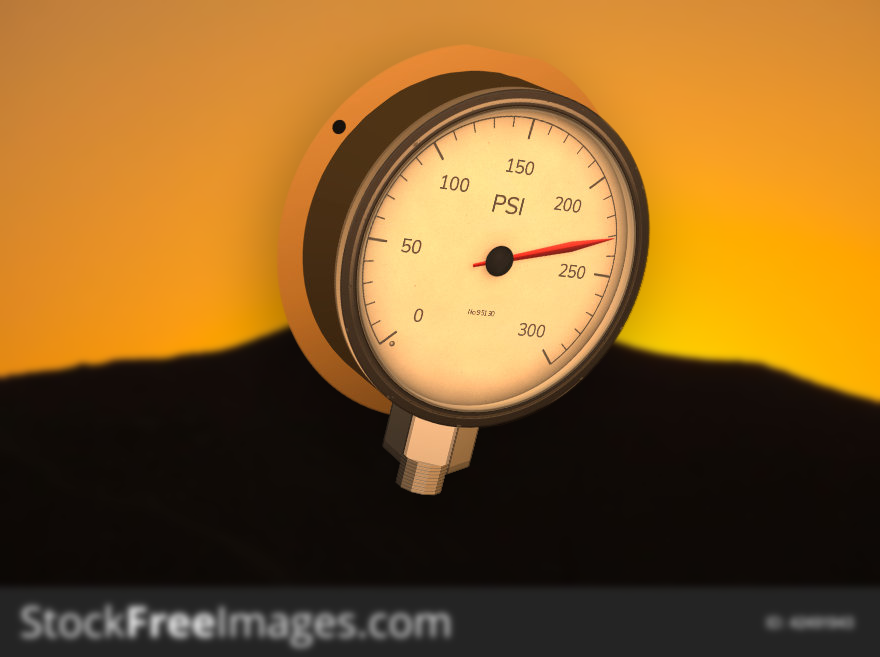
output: **230** psi
